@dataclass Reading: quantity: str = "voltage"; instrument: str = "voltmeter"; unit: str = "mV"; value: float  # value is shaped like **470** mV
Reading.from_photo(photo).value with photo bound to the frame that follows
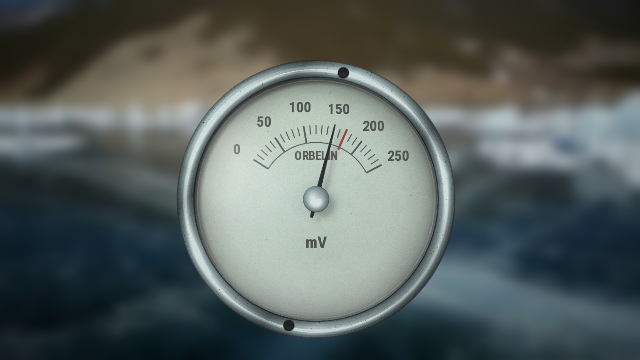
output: **150** mV
